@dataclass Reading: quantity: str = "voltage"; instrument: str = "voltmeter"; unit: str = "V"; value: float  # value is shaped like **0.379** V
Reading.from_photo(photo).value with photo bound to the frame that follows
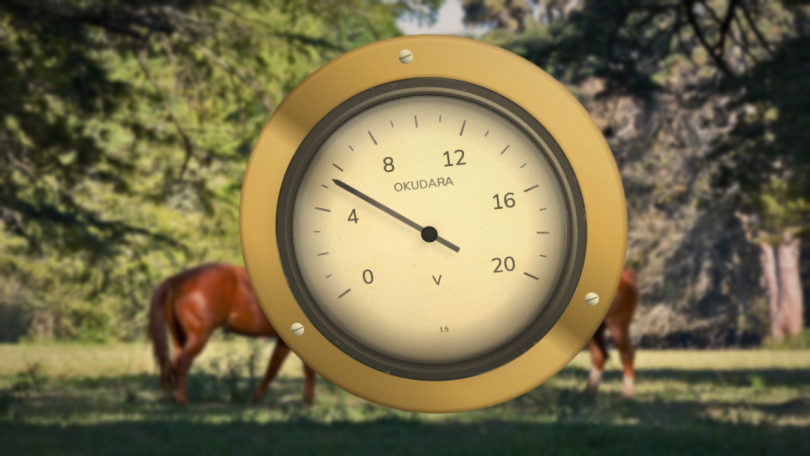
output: **5.5** V
